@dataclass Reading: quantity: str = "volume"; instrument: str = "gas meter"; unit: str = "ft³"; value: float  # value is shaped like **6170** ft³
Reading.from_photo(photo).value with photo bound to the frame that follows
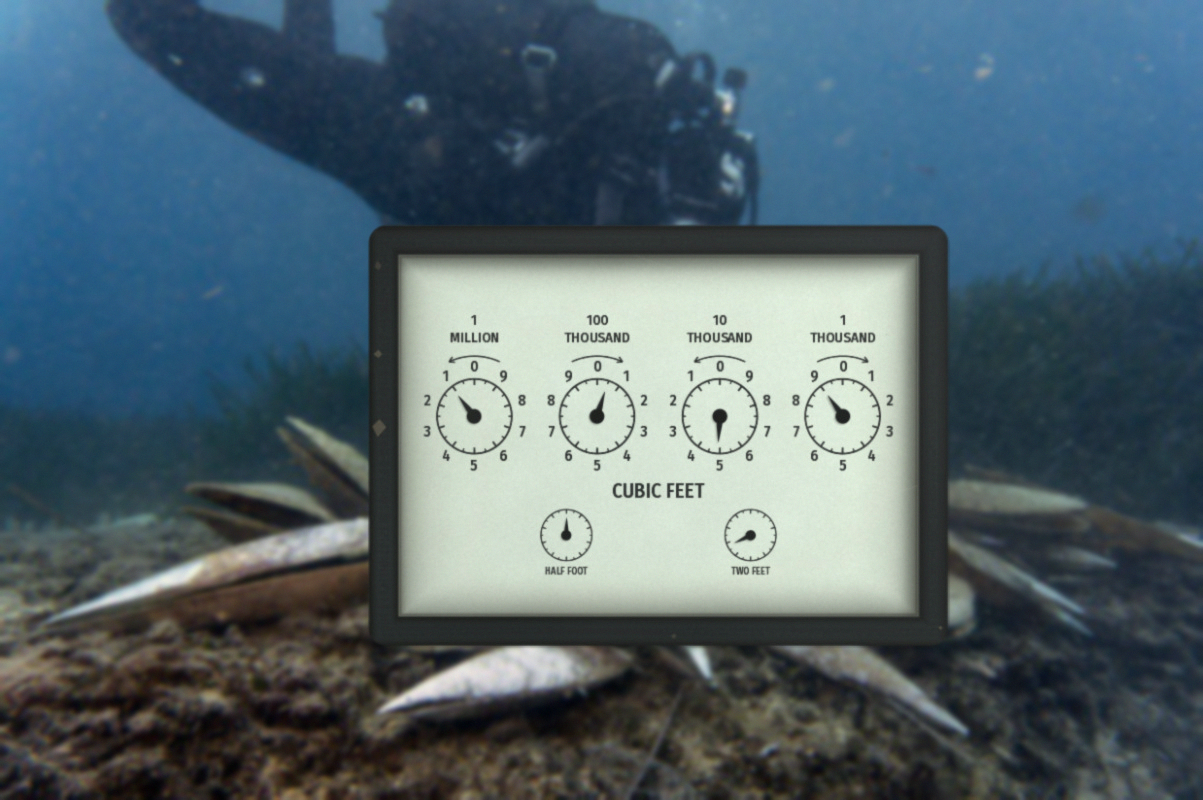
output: **104900** ft³
